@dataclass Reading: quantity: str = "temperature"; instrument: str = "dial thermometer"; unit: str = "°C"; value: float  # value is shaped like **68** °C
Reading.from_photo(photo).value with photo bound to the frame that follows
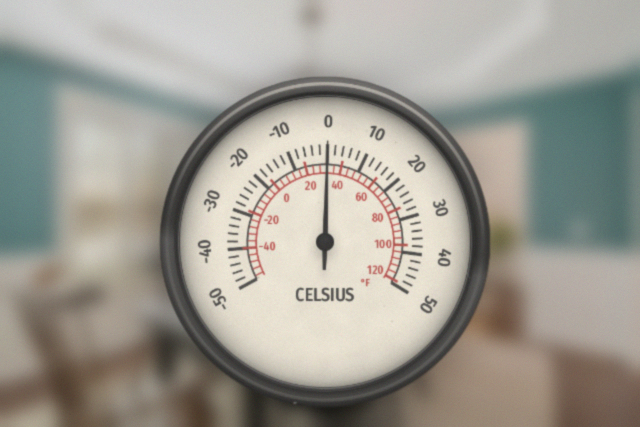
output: **0** °C
